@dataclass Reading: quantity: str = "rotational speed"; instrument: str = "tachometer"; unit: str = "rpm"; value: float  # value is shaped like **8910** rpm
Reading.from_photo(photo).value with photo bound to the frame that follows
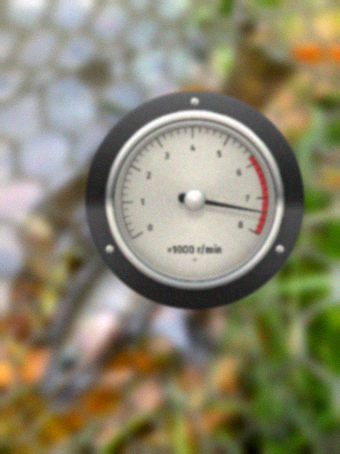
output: **7400** rpm
